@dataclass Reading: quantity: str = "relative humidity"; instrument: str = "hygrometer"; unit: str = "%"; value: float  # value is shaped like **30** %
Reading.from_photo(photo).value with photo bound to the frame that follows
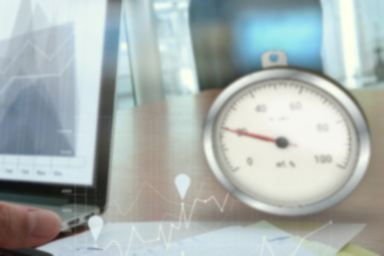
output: **20** %
